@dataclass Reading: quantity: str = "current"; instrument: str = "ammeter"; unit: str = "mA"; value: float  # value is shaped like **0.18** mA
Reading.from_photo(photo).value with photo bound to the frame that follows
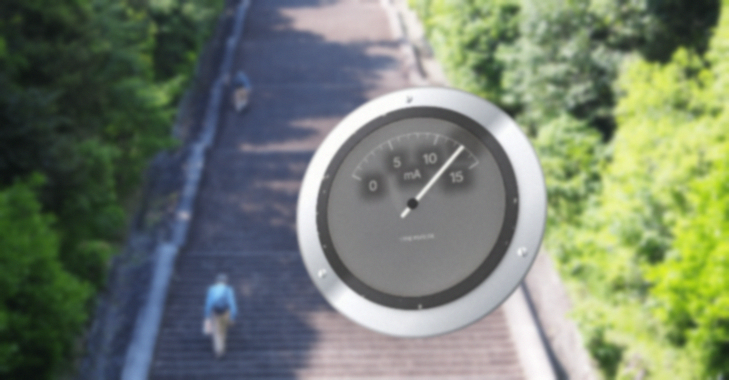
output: **13** mA
